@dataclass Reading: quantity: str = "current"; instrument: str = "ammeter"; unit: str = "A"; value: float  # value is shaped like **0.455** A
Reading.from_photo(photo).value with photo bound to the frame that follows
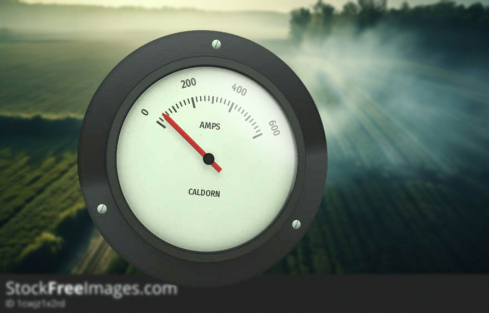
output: **40** A
